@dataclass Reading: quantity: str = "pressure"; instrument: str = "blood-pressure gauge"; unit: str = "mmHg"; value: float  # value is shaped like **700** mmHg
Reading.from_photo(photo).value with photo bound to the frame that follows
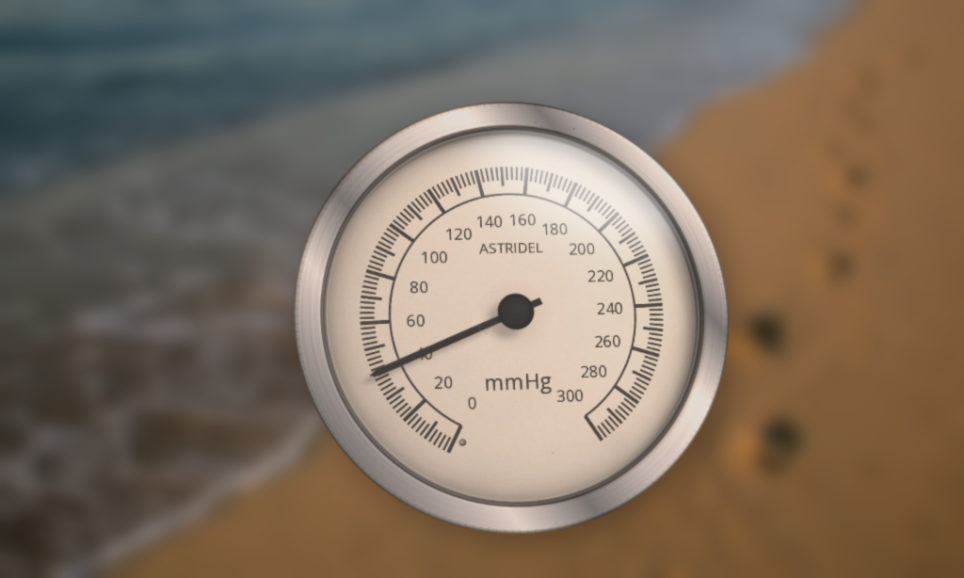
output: **40** mmHg
